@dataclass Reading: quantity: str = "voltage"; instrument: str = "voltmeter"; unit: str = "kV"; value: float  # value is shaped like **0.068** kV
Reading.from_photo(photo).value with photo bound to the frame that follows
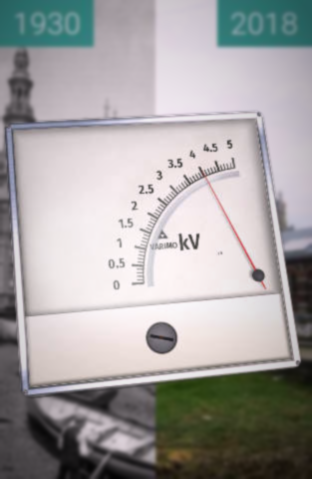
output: **4** kV
